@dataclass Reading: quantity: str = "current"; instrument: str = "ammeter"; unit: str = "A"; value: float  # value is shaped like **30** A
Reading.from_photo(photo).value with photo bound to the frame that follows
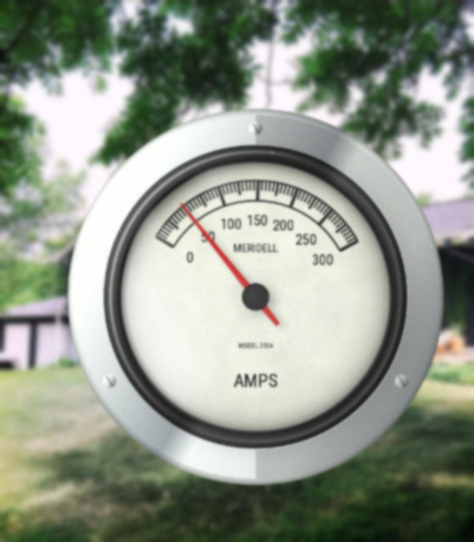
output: **50** A
